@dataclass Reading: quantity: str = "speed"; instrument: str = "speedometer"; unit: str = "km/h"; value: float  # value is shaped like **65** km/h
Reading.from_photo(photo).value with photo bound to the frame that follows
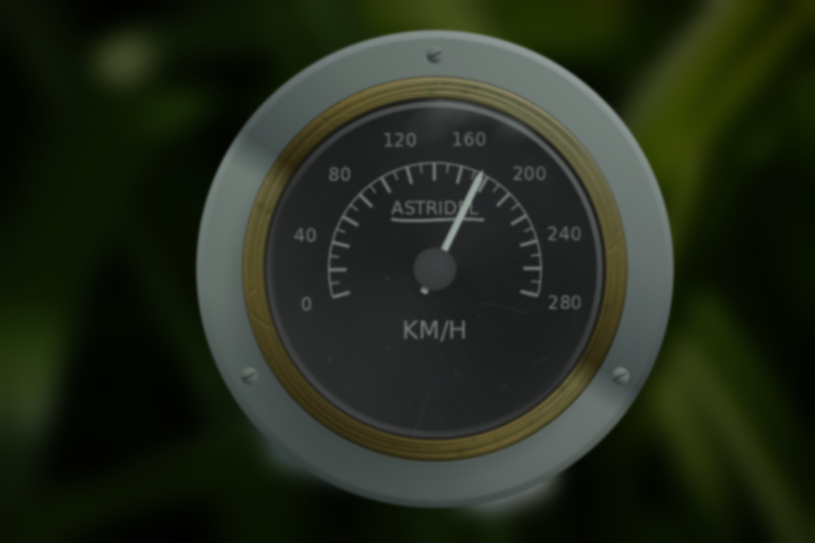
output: **175** km/h
